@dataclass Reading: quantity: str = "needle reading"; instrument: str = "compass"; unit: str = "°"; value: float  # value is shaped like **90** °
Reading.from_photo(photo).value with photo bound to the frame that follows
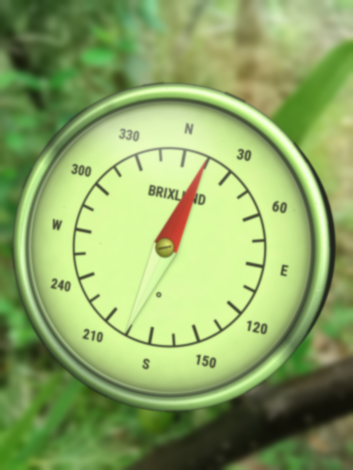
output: **15** °
